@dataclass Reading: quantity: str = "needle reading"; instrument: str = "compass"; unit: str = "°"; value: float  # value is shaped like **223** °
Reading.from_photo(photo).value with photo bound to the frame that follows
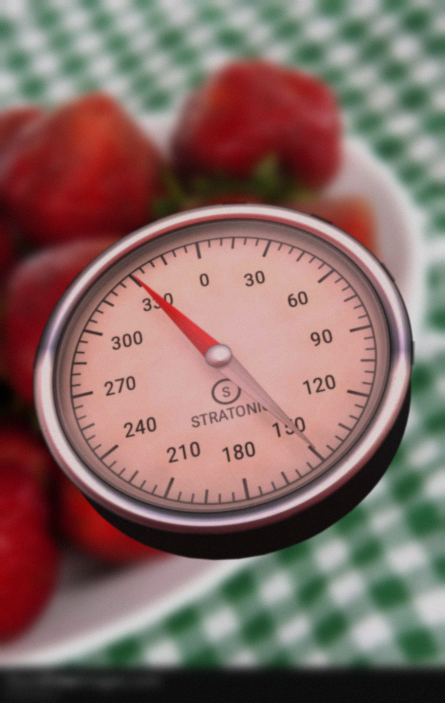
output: **330** °
